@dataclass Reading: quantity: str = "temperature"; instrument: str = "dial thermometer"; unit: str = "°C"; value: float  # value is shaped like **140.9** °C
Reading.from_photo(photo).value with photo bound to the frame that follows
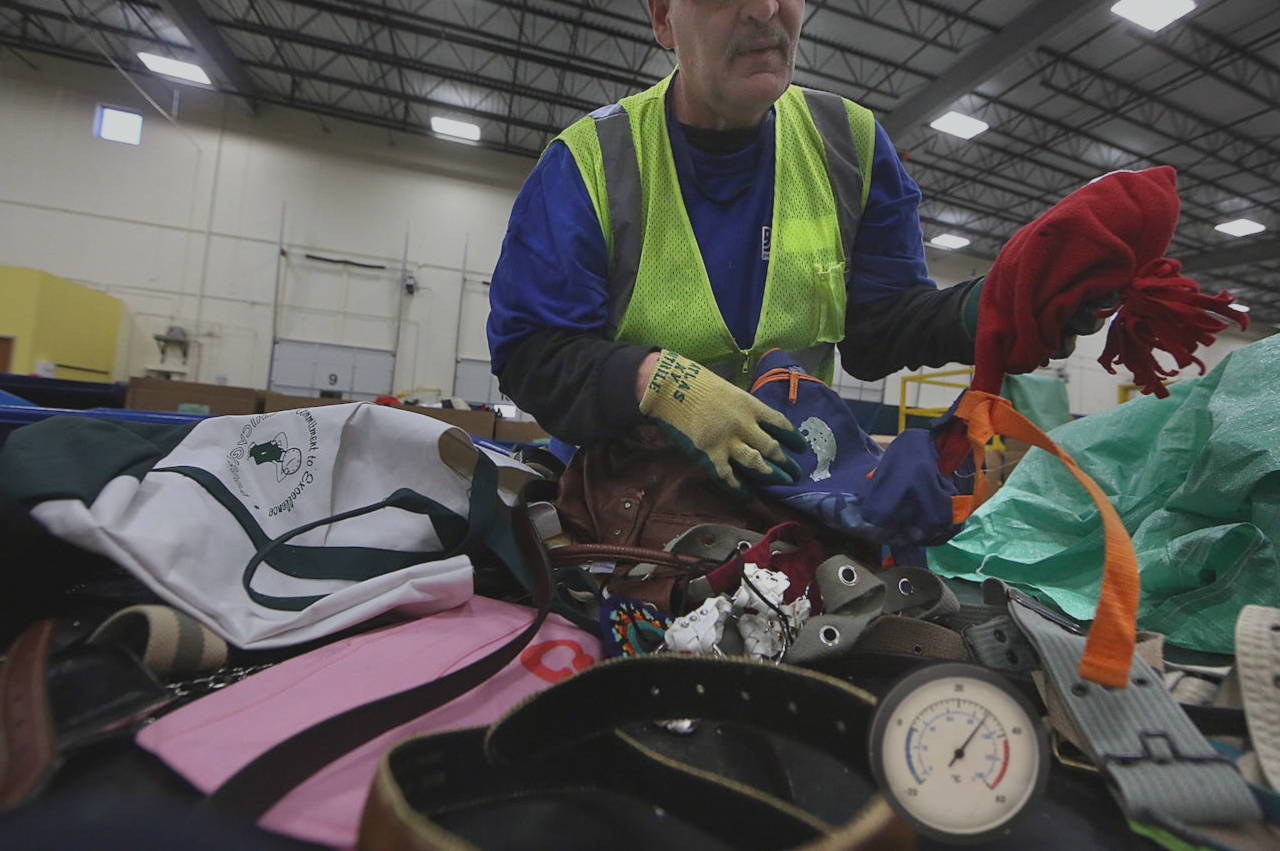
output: **30** °C
